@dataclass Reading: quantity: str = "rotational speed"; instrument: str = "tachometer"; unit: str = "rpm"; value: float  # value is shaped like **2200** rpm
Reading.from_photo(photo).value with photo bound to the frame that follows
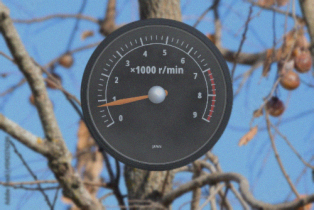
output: **800** rpm
